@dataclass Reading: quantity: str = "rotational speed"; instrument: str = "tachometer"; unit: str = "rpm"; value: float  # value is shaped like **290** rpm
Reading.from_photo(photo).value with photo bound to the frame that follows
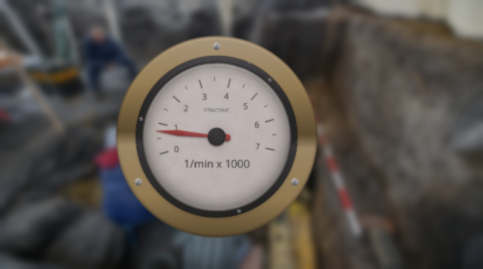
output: **750** rpm
